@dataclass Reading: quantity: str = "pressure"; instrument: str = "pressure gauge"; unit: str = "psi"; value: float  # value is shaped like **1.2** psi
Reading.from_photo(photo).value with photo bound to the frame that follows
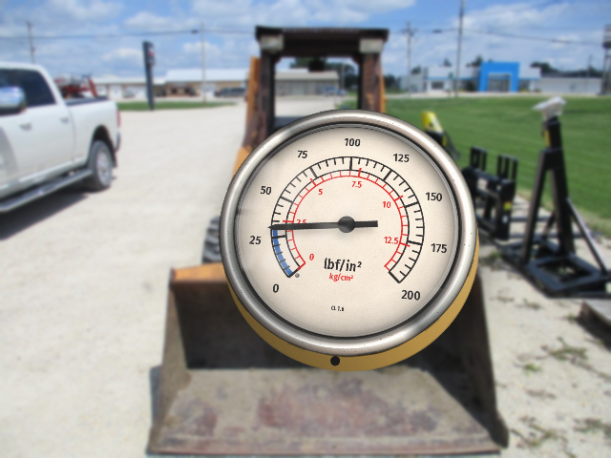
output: **30** psi
